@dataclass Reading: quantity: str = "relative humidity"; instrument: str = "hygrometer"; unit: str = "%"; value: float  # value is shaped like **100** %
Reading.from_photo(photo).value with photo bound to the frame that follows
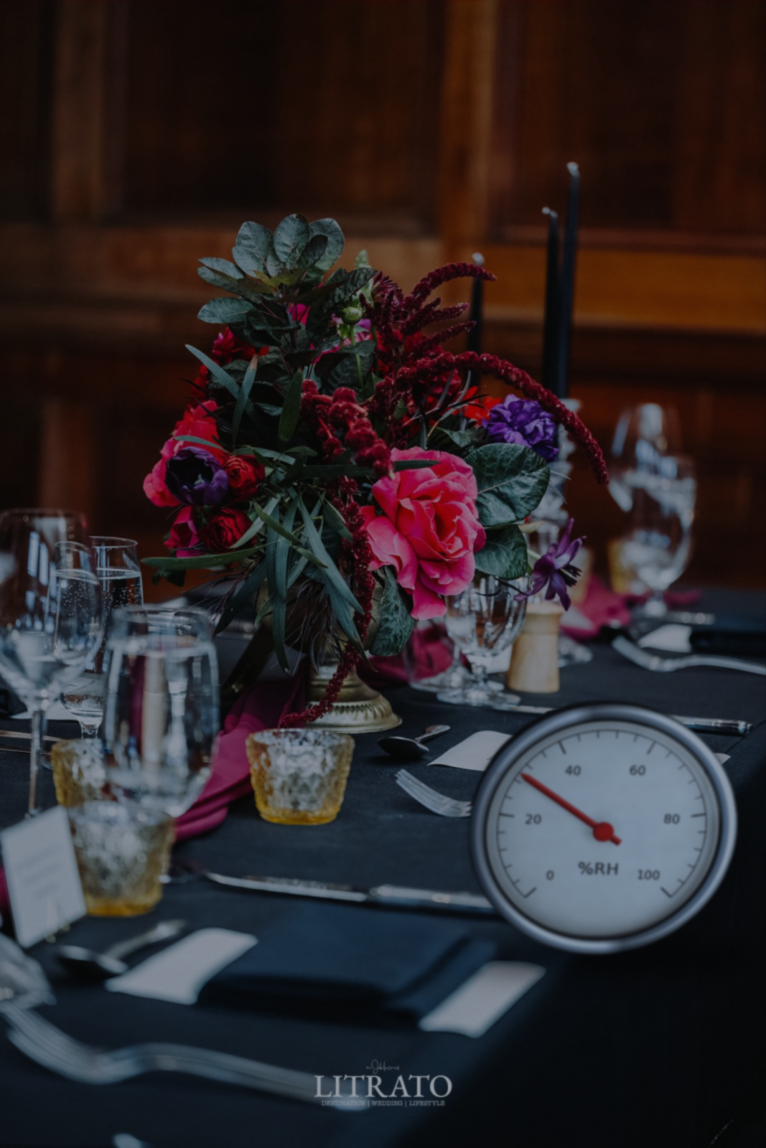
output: **30** %
